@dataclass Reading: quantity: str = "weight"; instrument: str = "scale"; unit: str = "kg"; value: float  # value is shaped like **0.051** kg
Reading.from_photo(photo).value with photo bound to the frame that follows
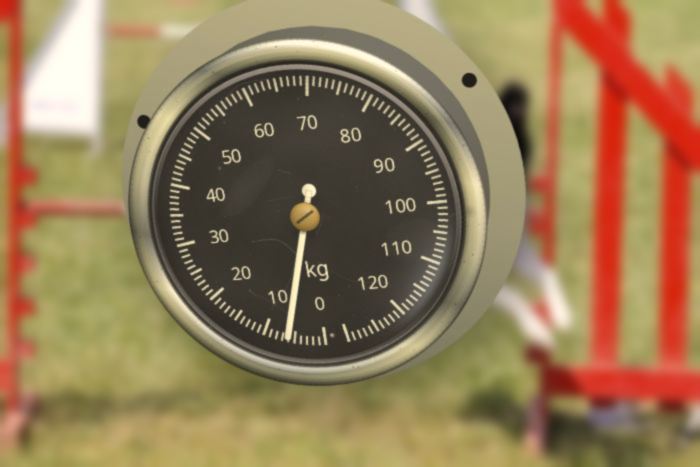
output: **6** kg
